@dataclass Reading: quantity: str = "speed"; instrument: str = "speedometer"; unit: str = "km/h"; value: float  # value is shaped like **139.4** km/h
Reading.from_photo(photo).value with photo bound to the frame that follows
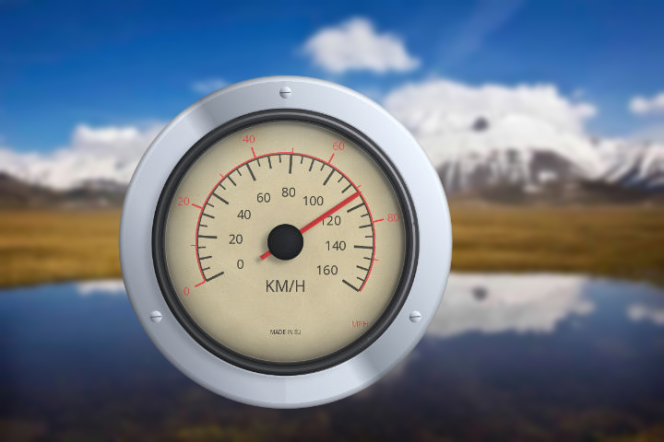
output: **115** km/h
